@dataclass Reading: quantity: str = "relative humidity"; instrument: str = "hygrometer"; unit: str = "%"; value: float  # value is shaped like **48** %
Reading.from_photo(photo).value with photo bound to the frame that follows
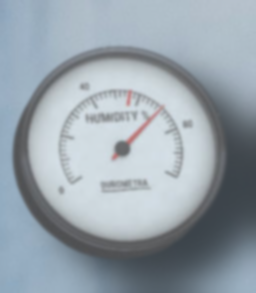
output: **70** %
